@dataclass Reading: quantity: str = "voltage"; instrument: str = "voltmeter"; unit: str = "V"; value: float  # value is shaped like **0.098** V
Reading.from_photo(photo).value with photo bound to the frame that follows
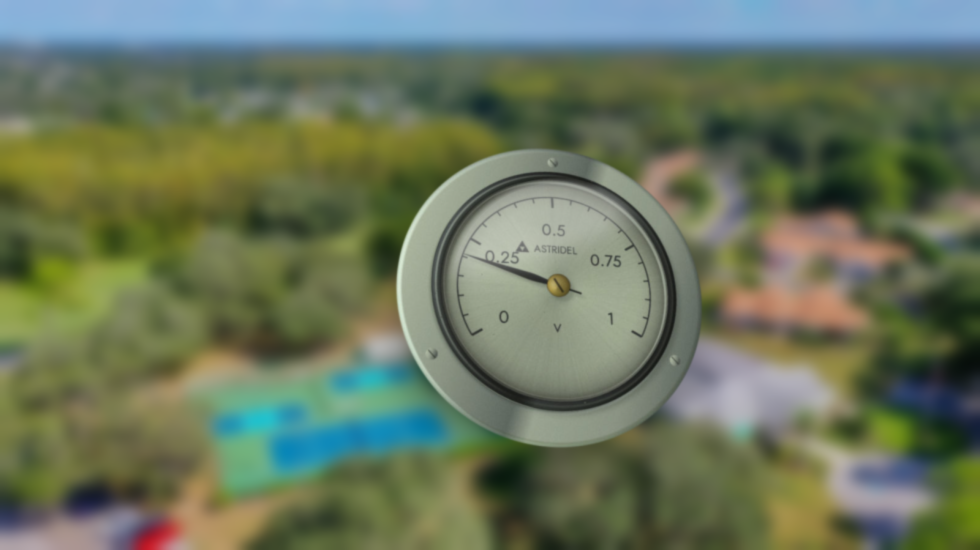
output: **0.2** V
